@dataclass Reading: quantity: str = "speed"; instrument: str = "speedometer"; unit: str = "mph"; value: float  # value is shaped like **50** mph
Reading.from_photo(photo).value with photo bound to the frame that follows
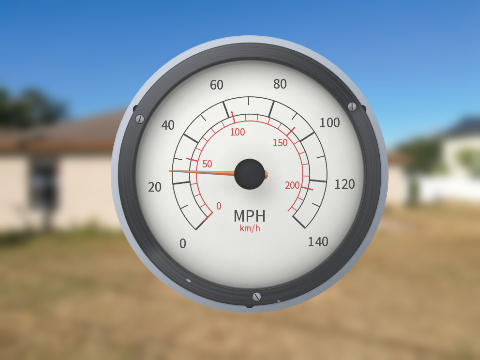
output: **25** mph
